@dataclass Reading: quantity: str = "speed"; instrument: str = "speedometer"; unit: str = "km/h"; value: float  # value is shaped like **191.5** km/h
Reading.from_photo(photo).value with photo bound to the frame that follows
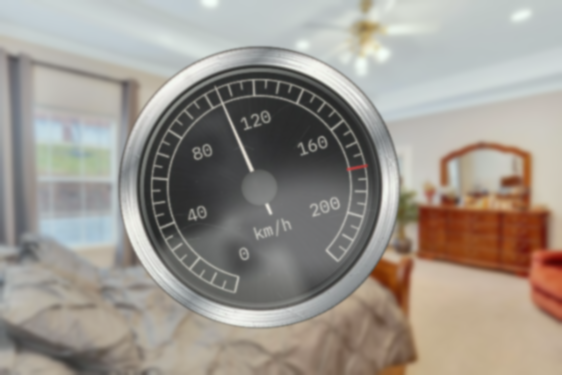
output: **105** km/h
